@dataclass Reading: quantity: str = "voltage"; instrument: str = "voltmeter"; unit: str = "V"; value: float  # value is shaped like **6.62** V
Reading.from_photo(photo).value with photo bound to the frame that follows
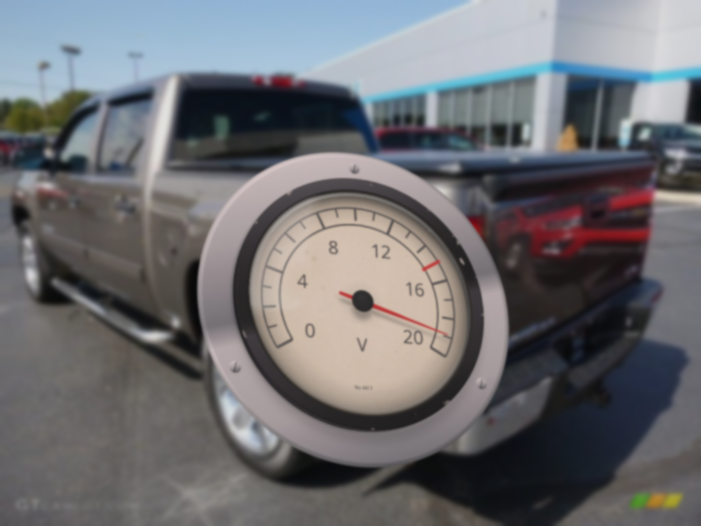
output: **19** V
